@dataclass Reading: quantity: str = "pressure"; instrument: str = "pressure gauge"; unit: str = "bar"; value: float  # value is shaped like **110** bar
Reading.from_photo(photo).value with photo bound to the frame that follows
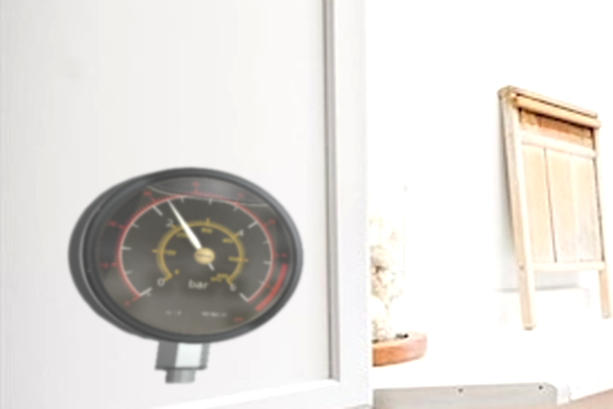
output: **2.25** bar
